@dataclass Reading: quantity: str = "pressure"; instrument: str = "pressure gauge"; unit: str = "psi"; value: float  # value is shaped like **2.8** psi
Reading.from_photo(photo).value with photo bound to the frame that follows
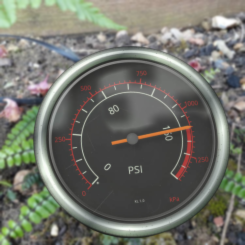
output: **160** psi
